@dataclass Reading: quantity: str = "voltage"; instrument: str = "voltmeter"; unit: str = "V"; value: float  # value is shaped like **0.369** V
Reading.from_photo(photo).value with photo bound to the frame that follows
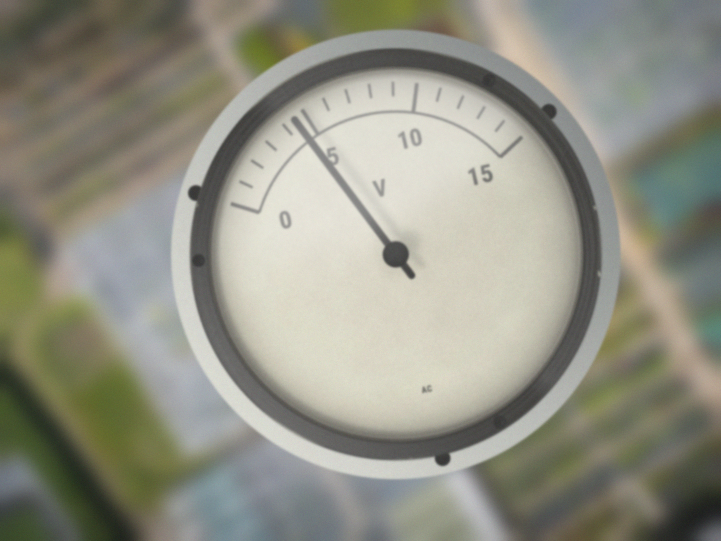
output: **4.5** V
